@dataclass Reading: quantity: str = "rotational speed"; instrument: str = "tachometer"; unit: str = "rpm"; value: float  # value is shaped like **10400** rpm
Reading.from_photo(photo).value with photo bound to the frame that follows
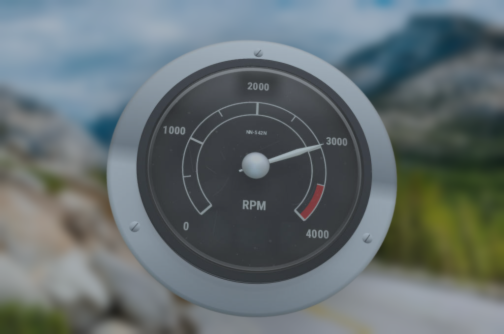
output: **3000** rpm
